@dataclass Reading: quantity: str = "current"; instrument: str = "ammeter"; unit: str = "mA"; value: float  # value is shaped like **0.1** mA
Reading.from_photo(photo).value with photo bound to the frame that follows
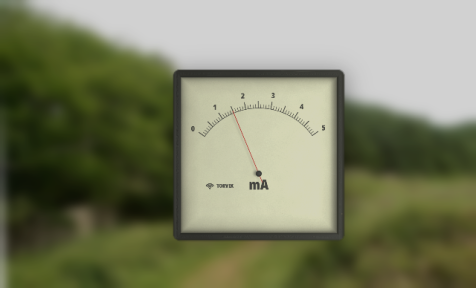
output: **1.5** mA
